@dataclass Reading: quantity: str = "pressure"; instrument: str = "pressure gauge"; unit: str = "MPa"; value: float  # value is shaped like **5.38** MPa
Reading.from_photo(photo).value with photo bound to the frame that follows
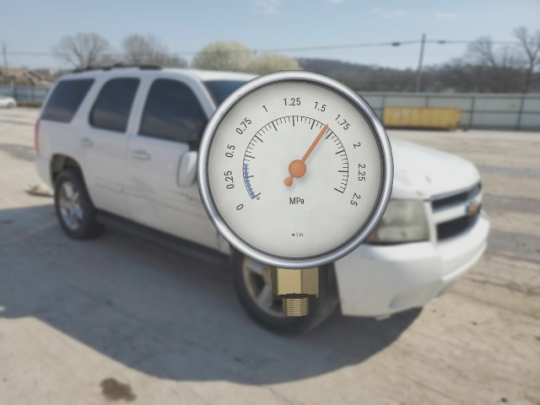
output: **1.65** MPa
